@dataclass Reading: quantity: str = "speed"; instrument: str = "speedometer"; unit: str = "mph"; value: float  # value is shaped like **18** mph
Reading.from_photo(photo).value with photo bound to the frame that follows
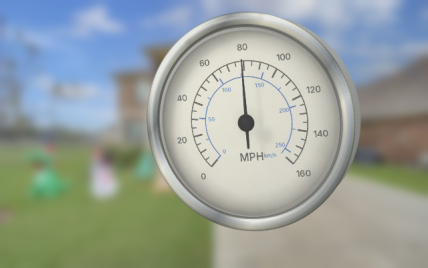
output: **80** mph
